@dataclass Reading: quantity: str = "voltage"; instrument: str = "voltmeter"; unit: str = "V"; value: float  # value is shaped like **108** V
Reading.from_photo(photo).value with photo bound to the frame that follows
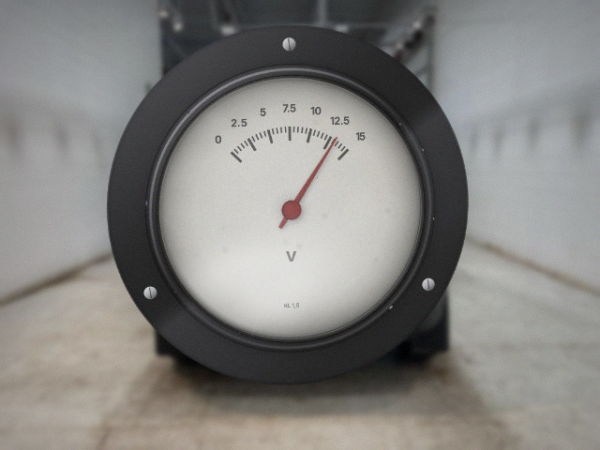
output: **13** V
